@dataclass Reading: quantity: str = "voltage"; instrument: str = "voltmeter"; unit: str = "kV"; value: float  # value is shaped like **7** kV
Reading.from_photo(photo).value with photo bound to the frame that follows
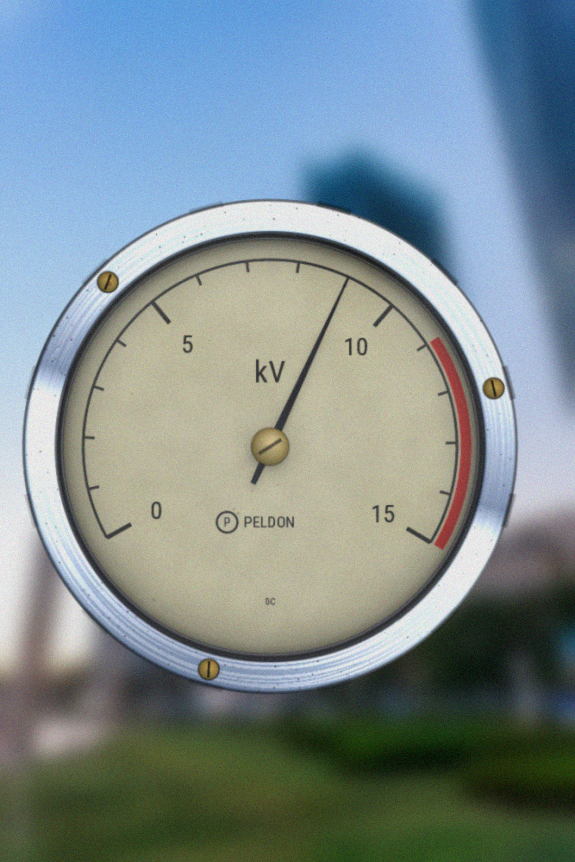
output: **9** kV
